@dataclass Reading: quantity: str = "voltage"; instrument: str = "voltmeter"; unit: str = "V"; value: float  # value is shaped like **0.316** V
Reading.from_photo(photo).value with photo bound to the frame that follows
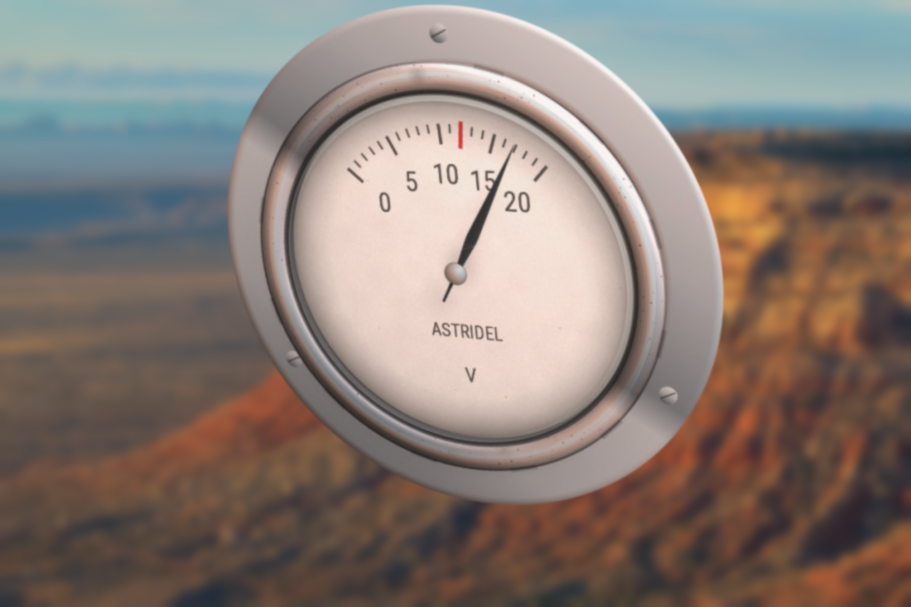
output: **17** V
